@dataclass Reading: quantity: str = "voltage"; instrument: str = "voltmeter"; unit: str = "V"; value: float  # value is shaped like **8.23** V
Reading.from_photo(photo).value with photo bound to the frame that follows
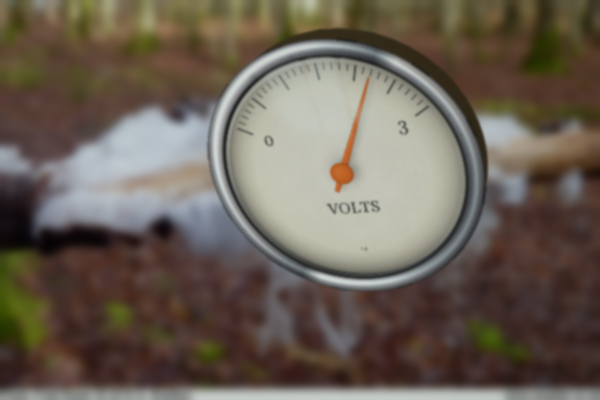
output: **2.2** V
